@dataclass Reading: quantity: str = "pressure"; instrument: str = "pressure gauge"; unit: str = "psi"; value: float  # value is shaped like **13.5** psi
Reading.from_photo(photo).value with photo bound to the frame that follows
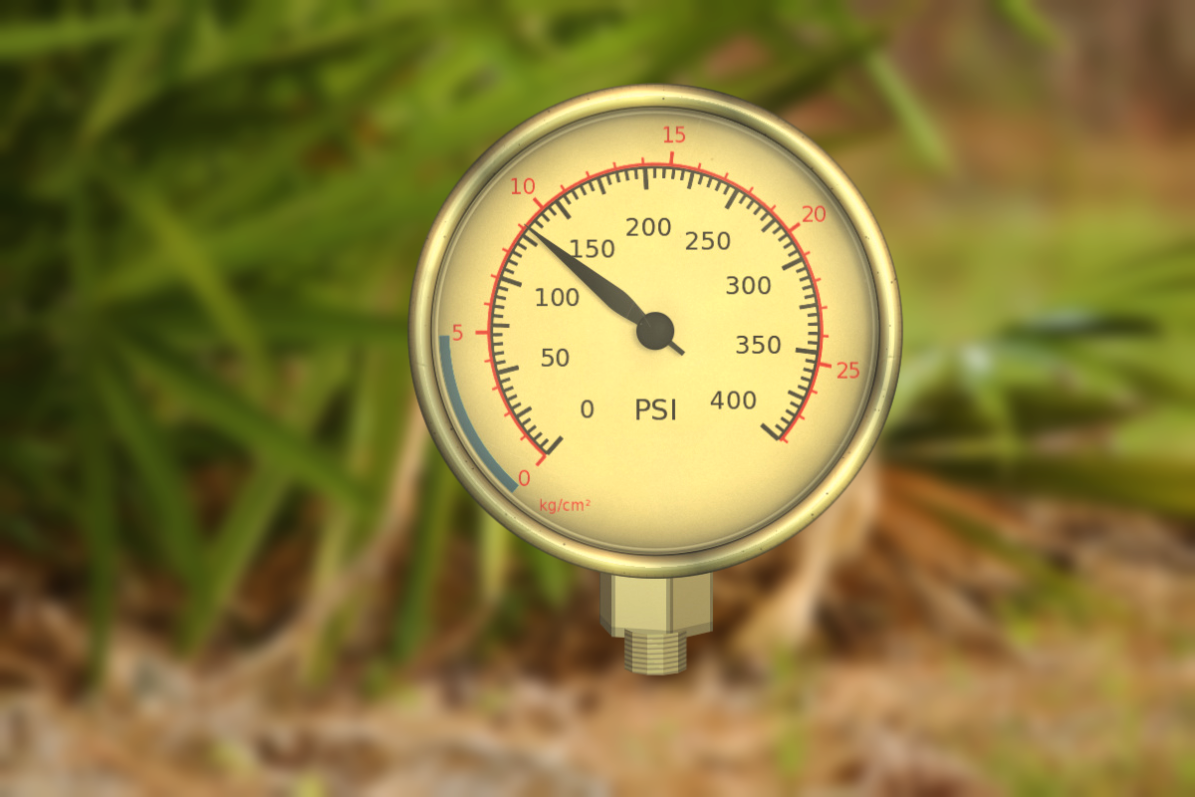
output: **130** psi
